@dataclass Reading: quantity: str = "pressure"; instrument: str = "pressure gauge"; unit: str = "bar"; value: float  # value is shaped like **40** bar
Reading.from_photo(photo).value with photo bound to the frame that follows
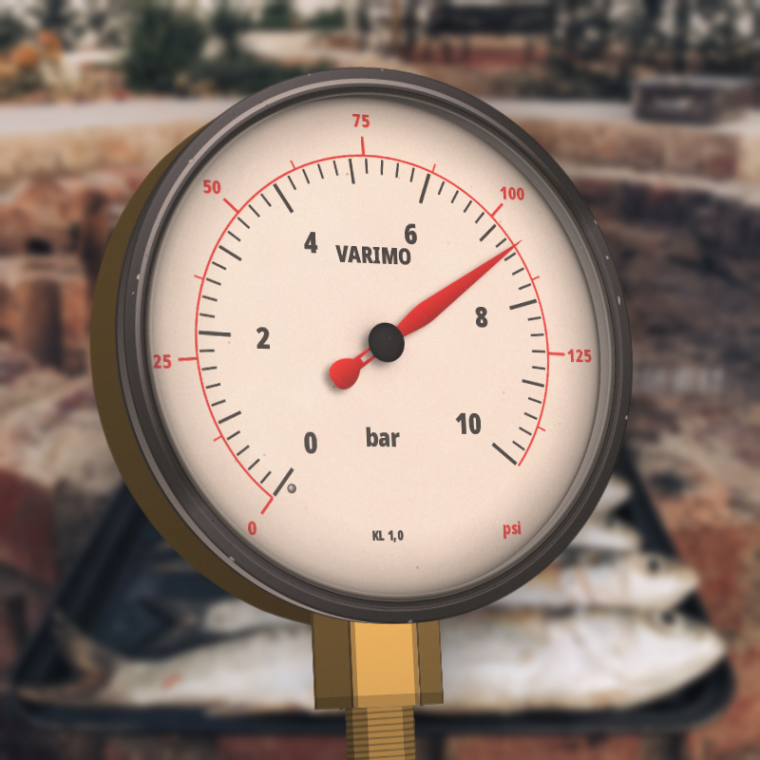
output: **7.3** bar
